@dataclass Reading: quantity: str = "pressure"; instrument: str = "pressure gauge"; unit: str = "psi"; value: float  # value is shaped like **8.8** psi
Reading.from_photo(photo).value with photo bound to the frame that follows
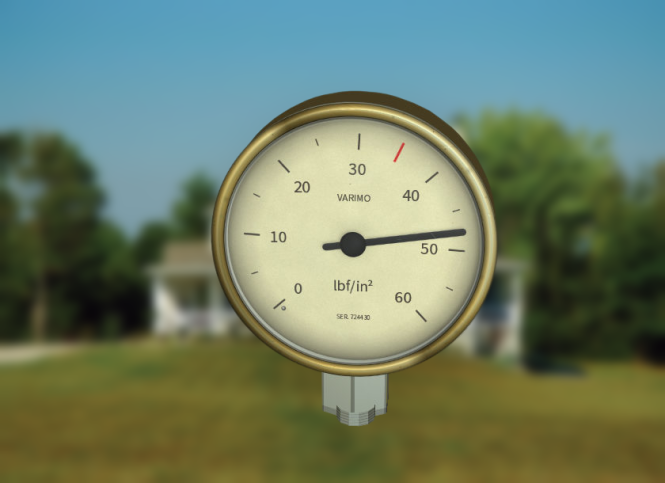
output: **47.5** psi
